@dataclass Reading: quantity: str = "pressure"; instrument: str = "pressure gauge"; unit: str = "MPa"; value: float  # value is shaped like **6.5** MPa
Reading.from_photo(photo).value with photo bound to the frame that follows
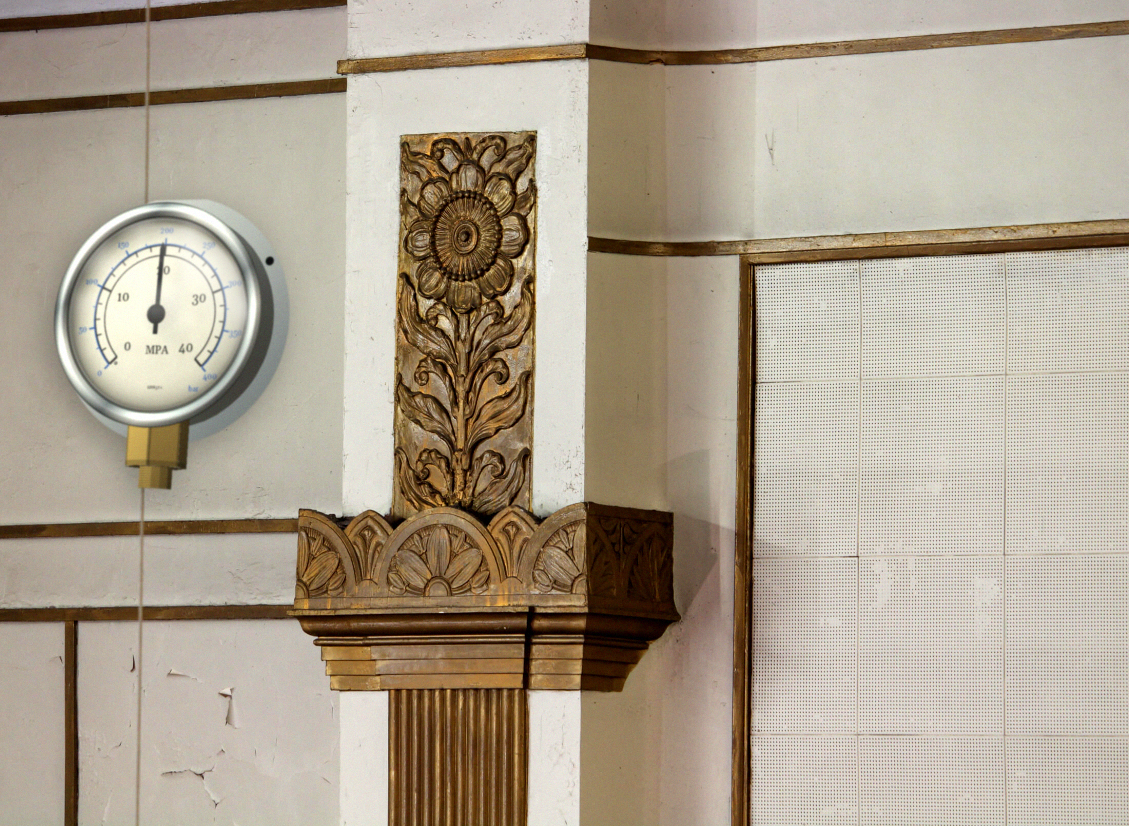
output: **20** MPa
